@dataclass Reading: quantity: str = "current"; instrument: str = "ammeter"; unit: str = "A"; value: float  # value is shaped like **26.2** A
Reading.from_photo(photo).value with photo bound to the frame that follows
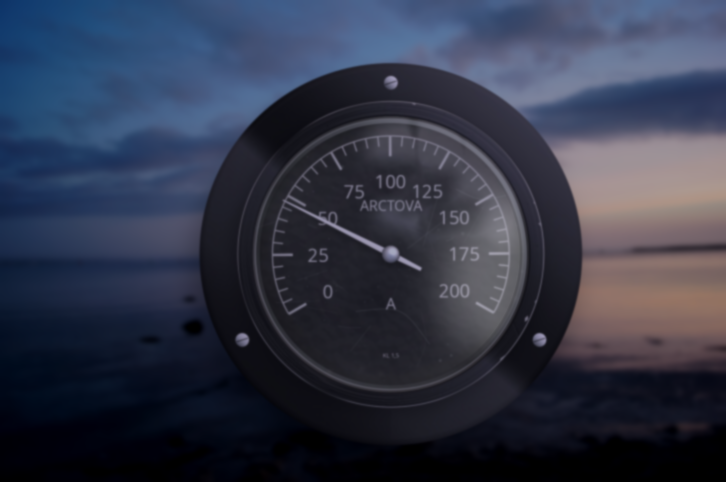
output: **47.5** A
